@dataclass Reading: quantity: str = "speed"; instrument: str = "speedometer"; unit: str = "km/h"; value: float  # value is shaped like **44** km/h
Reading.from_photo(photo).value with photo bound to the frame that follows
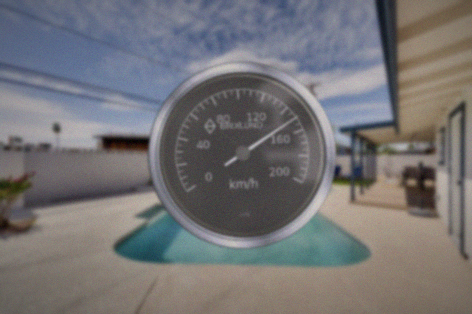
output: **150** km/h
